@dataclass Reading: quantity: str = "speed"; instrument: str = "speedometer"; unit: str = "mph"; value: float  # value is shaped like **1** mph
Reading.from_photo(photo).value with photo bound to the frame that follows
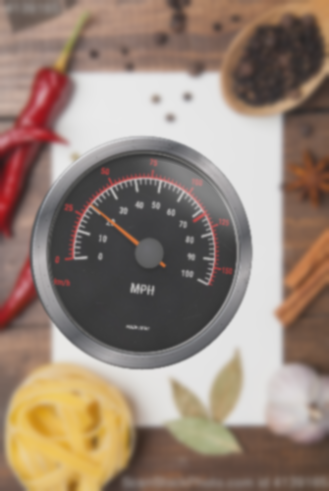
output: **20** mph
